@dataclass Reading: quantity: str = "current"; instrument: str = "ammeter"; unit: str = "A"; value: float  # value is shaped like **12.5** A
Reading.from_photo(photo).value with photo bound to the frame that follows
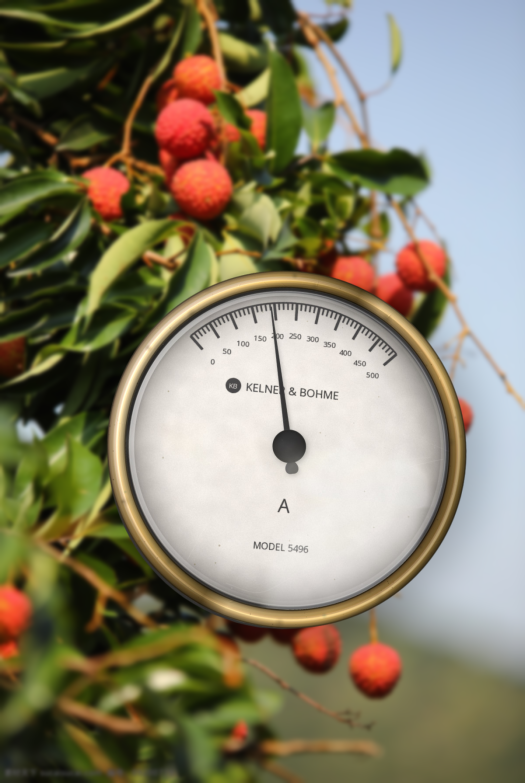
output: **190** A
